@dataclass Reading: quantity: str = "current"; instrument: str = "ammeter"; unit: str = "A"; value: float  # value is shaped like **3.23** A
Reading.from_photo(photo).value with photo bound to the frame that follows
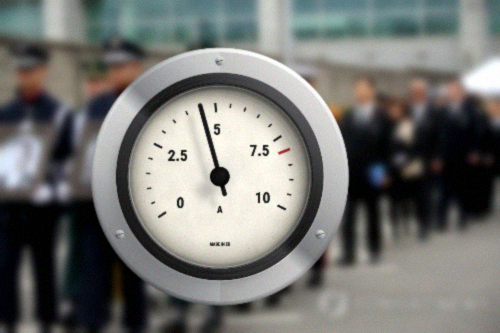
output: **4.5** A
